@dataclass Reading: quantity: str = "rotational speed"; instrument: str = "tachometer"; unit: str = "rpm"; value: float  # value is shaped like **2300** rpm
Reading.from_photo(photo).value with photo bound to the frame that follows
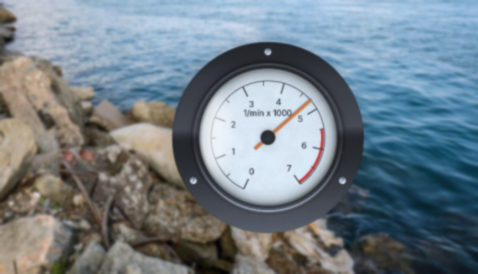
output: **4750** rpm
